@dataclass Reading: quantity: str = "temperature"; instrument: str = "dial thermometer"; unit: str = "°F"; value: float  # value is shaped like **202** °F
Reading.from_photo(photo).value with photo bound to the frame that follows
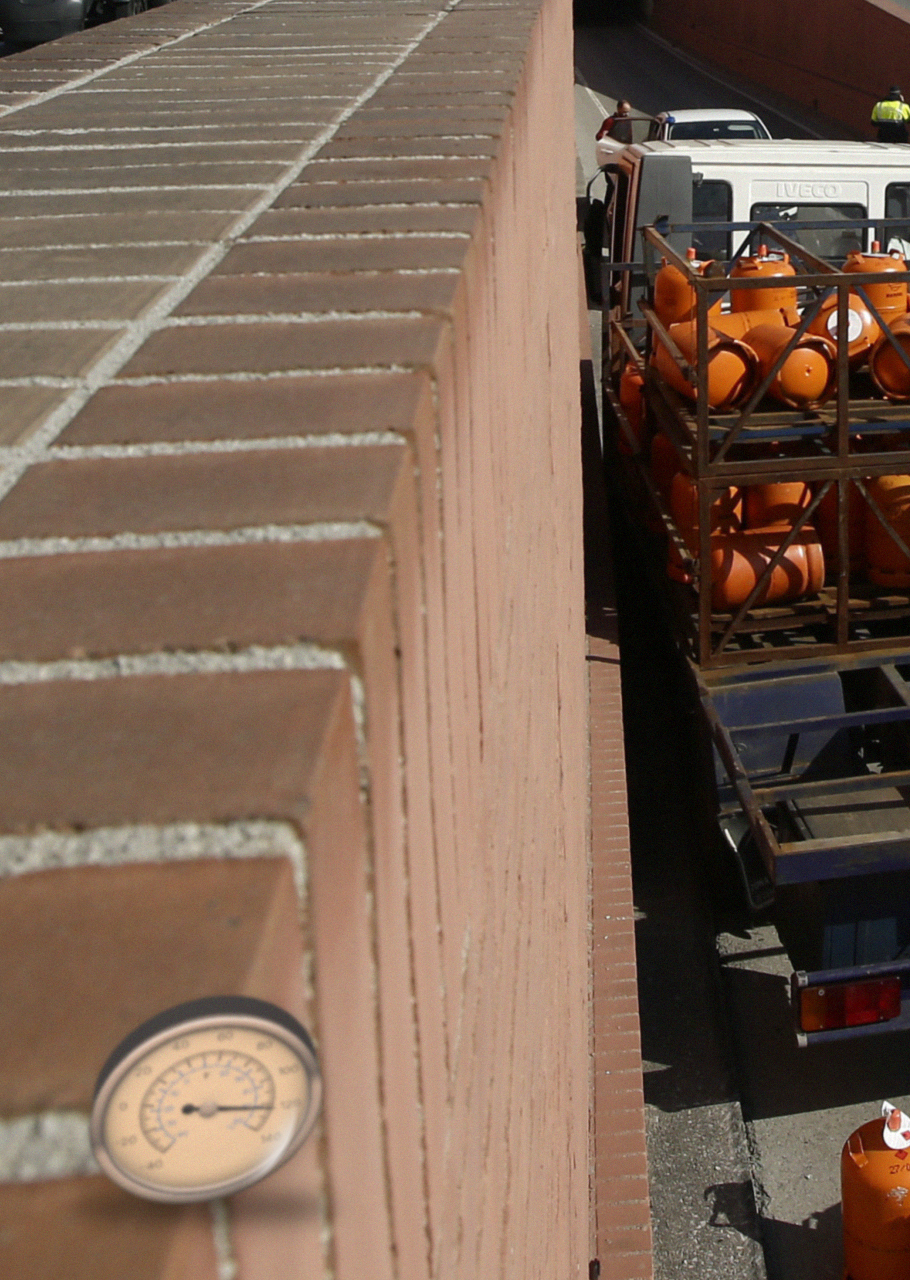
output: **120** °F
